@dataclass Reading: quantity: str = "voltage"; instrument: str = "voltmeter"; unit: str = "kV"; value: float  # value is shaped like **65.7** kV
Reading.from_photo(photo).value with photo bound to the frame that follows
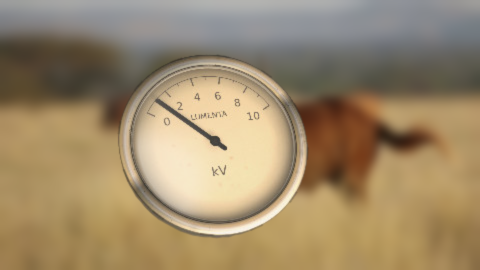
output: **1** kV
